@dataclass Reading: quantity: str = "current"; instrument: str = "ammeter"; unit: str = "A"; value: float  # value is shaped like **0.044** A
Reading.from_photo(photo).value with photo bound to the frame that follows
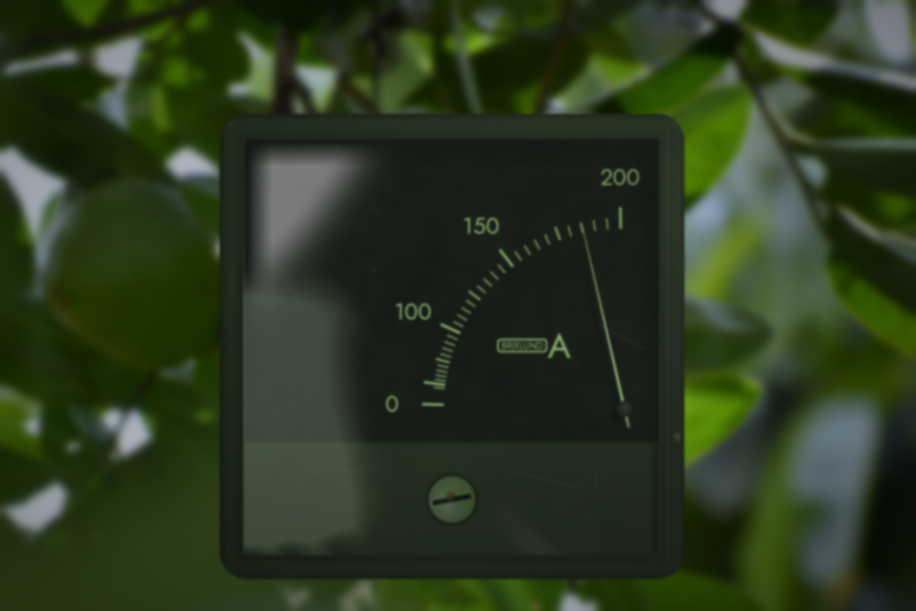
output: **185** A
